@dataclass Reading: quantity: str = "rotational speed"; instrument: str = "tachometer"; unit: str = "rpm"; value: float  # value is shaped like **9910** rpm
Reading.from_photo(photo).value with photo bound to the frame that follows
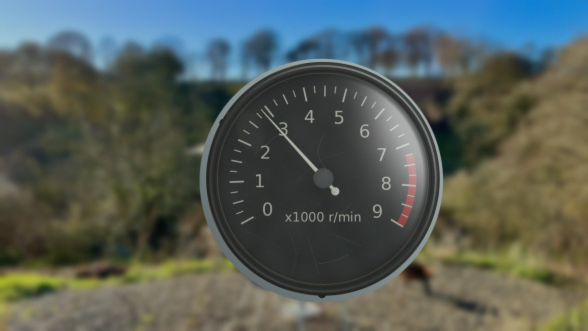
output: **2875** rpm
